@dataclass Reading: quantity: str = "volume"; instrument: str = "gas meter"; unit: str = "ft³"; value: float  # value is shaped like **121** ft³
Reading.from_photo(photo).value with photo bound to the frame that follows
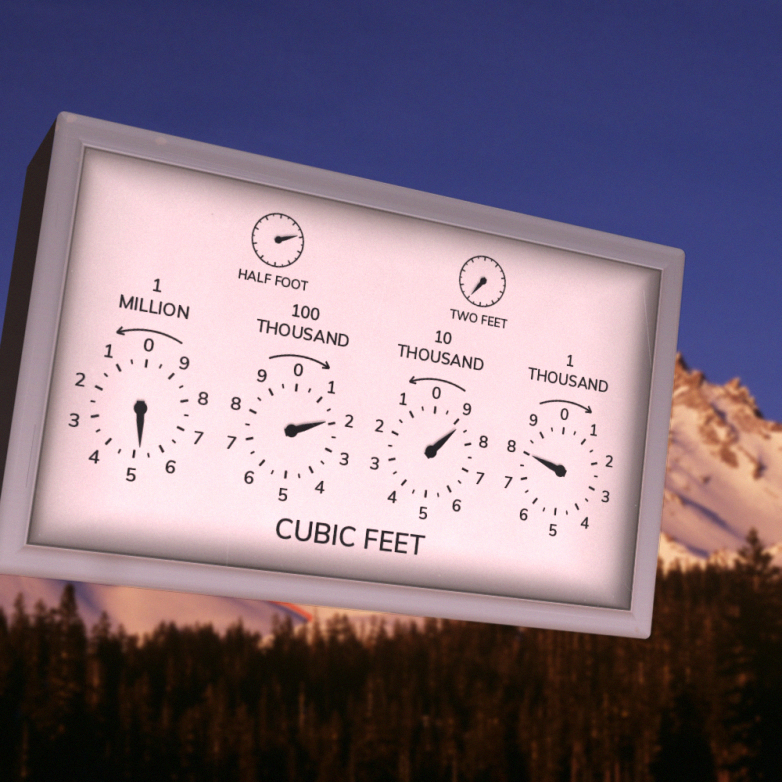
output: **518800** ft³
